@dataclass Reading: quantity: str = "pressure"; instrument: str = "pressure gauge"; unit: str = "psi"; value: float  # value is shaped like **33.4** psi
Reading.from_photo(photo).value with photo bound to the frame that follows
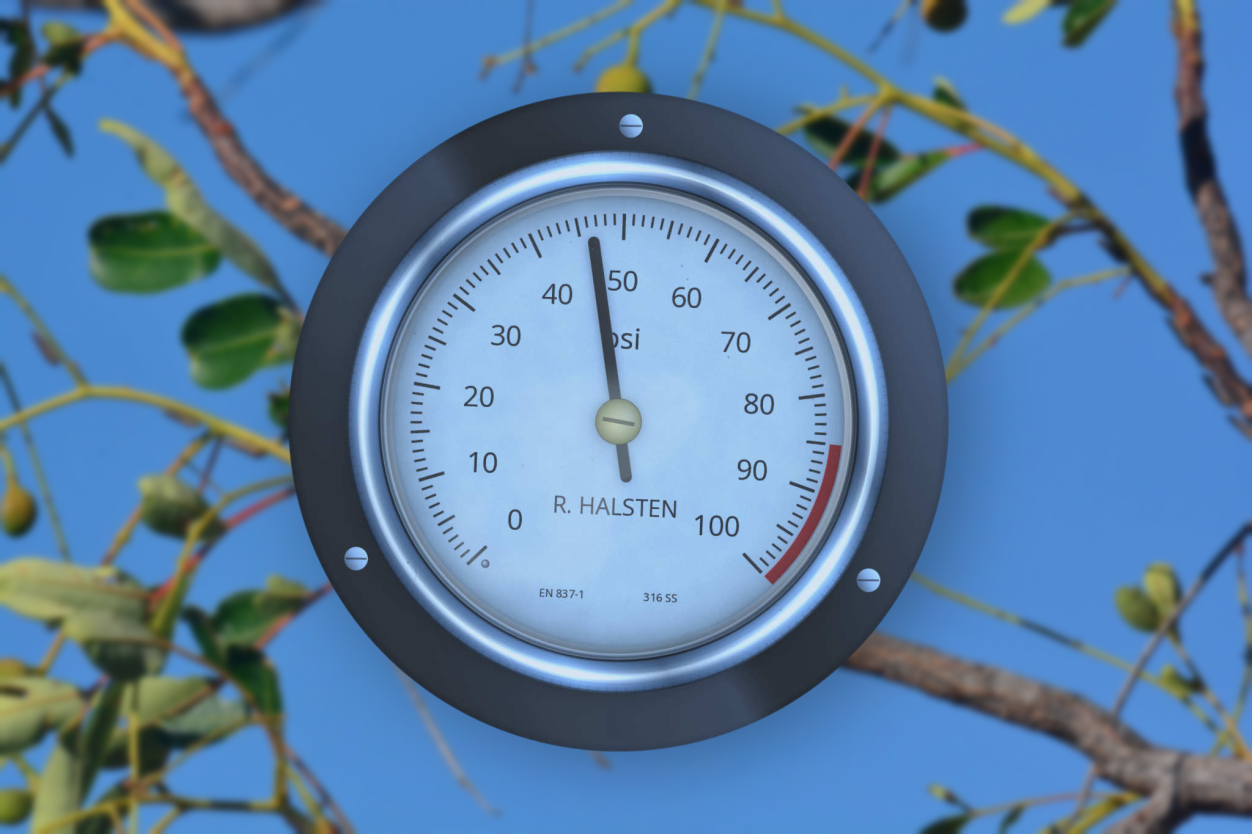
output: **46.5** psi
